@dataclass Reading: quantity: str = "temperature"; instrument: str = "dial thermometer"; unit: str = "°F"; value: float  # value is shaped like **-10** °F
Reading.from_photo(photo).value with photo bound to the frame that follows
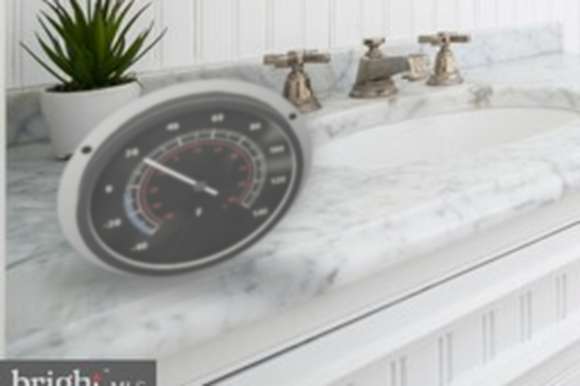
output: **20** °F
